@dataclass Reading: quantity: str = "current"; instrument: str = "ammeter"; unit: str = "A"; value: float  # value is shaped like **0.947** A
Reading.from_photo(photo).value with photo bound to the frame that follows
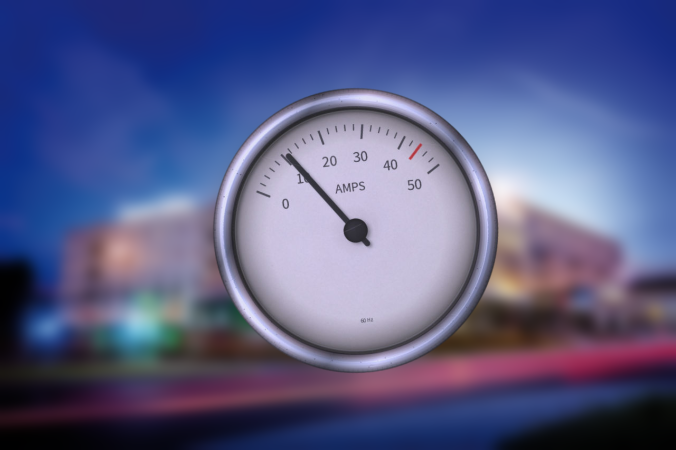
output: **11** A
